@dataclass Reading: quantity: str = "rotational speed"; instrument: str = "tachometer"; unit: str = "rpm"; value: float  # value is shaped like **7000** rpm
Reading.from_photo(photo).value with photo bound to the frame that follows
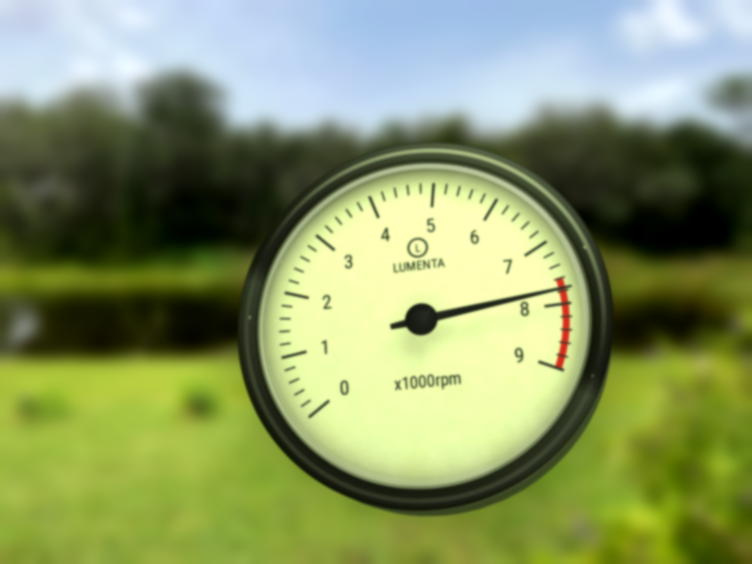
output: **7800** rpm
